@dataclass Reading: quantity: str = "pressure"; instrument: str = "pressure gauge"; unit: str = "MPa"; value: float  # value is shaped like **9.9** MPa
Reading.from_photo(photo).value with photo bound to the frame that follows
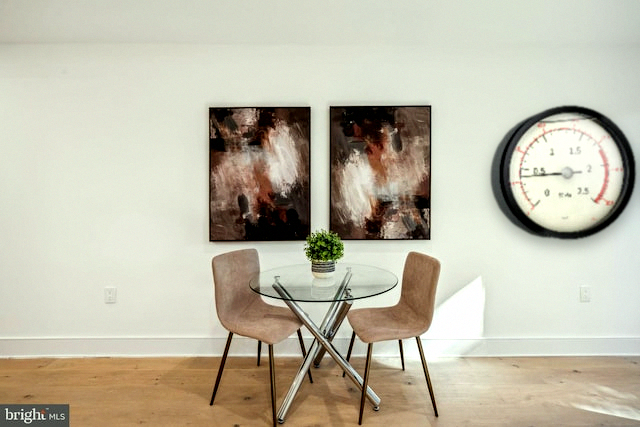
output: **0.4** MPa
